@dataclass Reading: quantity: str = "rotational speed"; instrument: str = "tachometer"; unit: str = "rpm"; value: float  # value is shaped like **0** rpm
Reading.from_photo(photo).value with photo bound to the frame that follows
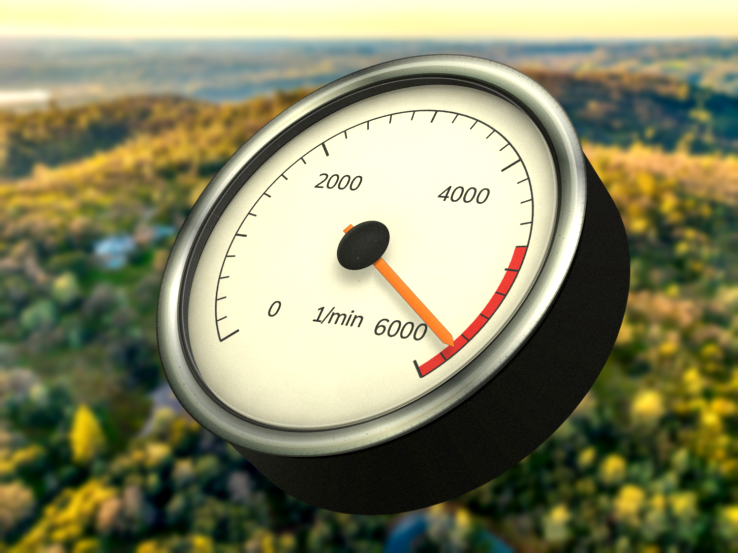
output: **5700** rpm
